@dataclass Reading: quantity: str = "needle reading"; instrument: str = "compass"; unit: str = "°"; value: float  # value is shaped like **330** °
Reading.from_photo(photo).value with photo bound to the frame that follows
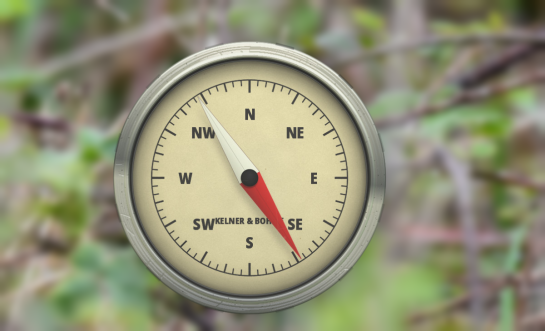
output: **147.5** °
